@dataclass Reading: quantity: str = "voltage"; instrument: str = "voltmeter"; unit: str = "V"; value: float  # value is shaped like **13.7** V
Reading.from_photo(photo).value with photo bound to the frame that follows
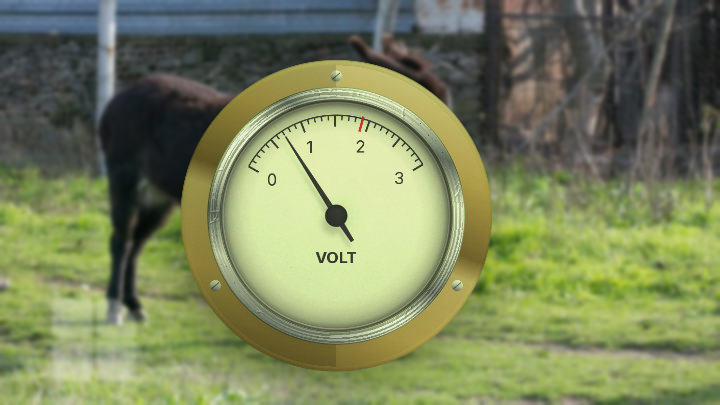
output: **0.7** V
